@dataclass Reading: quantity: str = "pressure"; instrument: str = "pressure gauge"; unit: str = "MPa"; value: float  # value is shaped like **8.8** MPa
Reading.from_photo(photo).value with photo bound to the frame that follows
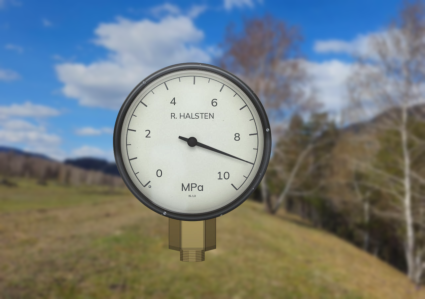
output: **9** MPa
